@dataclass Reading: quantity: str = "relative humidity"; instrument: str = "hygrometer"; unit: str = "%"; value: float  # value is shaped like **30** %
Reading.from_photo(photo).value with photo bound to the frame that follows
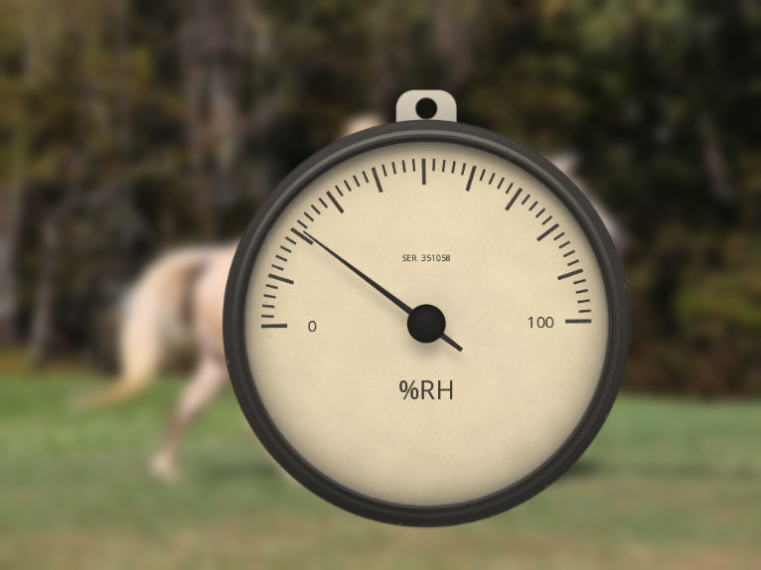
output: **21** %
